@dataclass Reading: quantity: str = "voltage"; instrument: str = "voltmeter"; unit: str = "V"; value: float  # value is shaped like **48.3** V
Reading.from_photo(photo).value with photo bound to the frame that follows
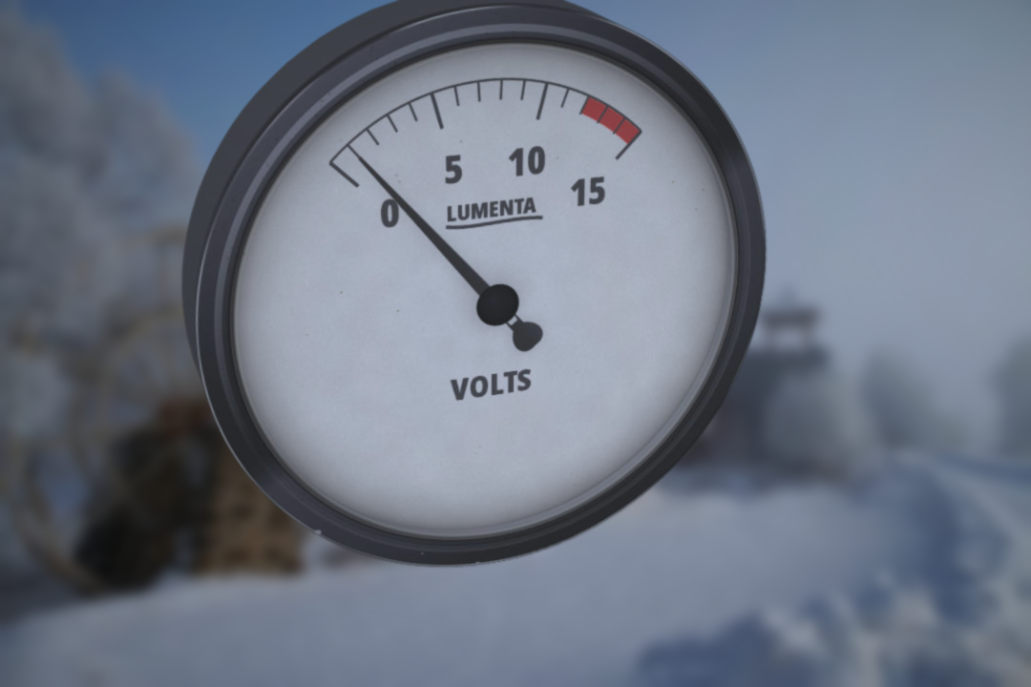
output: **1** V
